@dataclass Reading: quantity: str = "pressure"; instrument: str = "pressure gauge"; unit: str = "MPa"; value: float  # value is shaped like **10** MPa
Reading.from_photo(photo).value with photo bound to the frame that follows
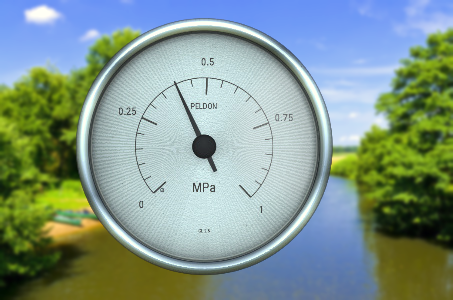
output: **0.4** MPa
